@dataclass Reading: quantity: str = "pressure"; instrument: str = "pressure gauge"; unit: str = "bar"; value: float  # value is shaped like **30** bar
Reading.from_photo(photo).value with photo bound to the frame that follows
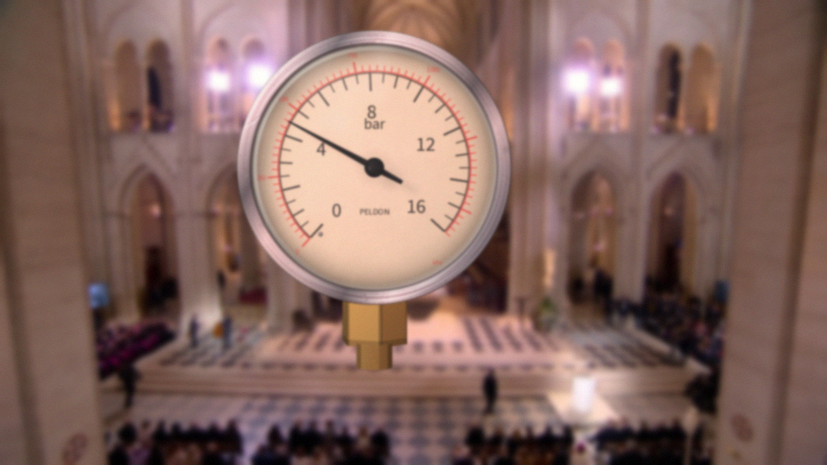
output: **4.5** bar
